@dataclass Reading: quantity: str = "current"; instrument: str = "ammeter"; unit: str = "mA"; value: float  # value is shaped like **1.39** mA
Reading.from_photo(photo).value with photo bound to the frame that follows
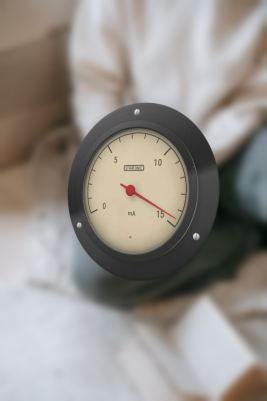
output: **14.5** mA
